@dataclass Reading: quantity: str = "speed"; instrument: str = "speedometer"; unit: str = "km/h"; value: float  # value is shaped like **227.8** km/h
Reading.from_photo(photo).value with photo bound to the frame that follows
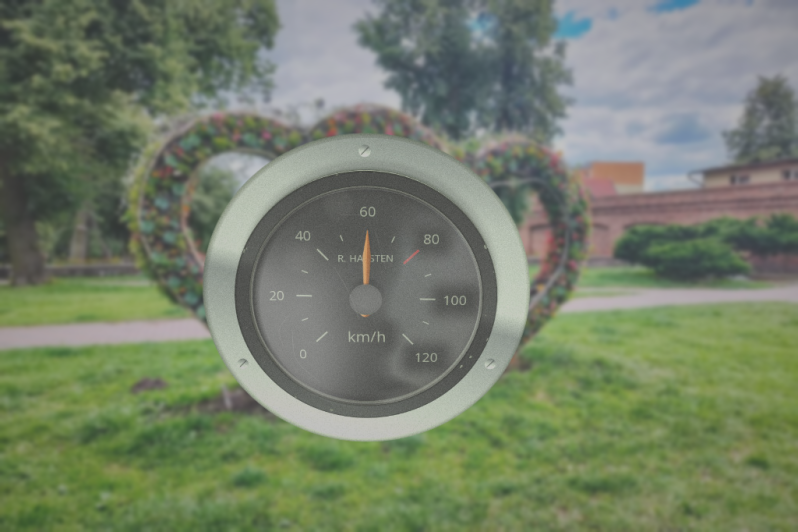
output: **60** km/h
